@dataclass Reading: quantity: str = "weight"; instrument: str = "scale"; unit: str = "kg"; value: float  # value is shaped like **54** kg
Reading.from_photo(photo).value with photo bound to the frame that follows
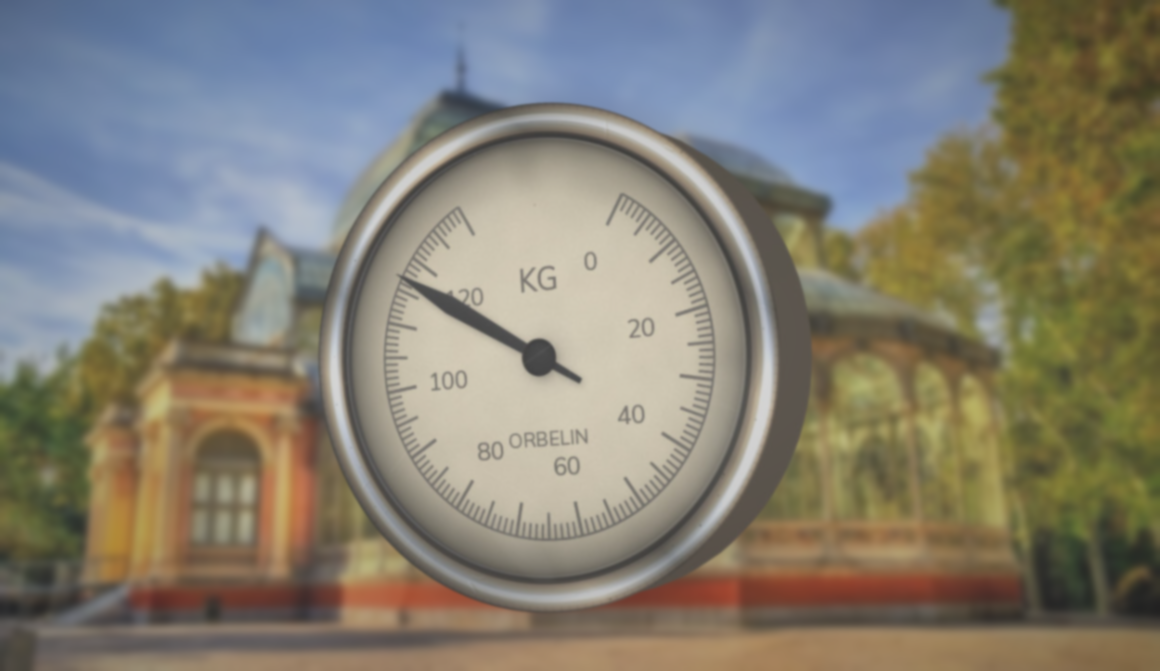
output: **117** kg
